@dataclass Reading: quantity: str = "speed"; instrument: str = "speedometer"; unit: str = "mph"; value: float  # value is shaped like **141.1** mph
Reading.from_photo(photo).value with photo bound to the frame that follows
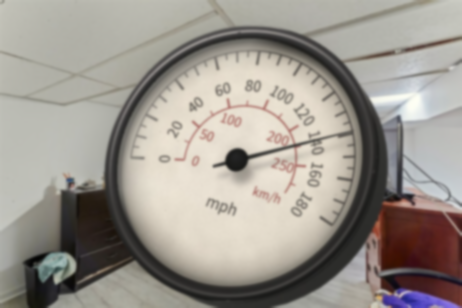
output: **140** mph
